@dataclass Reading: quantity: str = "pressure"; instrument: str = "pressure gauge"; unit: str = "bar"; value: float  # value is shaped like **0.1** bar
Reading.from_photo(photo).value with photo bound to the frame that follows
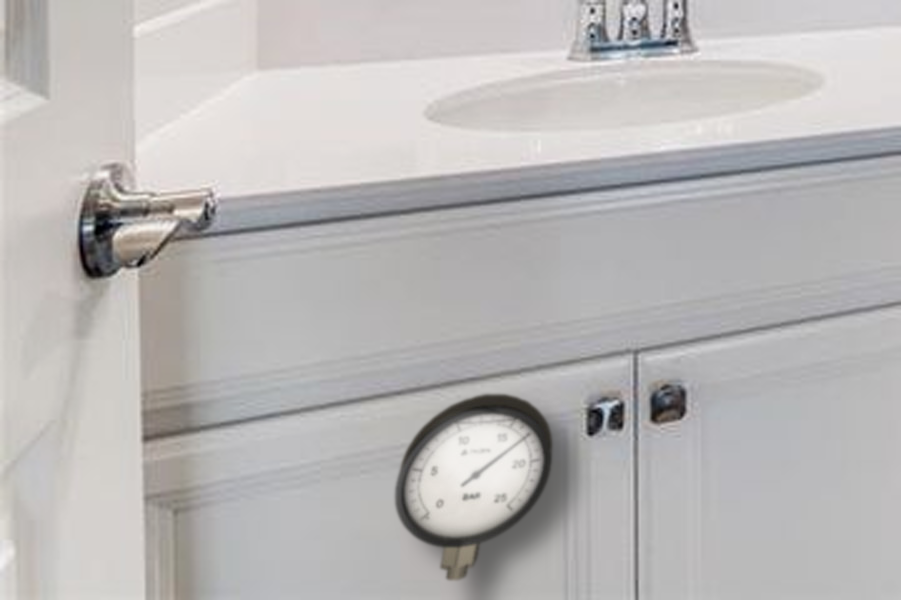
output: **17** bar
